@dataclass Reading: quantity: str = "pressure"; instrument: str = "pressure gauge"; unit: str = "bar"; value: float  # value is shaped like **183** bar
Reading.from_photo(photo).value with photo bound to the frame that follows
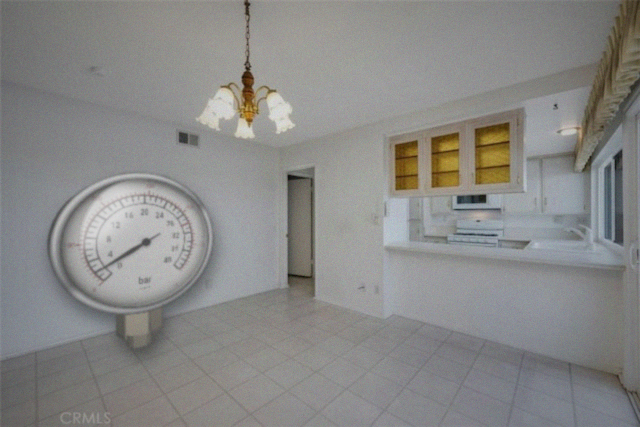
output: **2** bar
